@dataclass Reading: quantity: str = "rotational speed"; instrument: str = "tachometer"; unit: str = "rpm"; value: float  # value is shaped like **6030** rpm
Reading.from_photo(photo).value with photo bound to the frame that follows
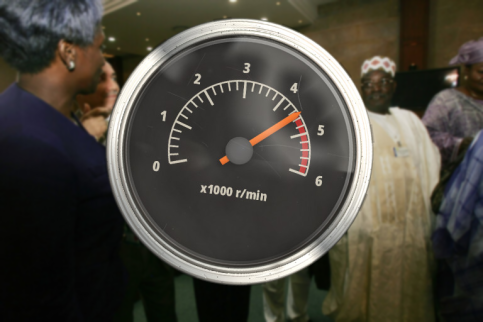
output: **4500** rpm
